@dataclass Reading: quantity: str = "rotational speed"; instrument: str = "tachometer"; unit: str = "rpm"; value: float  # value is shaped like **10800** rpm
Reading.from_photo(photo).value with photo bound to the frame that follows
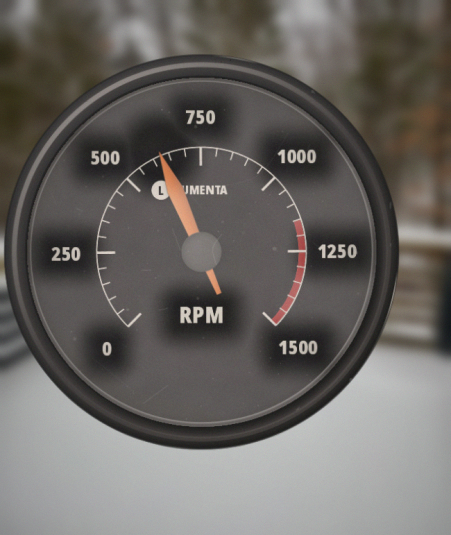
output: **625** rpm
